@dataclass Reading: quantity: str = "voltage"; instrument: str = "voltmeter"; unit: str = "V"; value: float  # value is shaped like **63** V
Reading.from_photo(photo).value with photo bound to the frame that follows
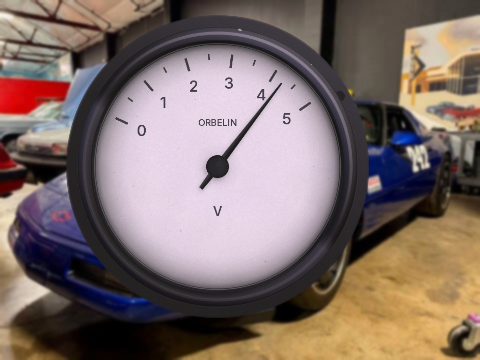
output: **4.25** V
